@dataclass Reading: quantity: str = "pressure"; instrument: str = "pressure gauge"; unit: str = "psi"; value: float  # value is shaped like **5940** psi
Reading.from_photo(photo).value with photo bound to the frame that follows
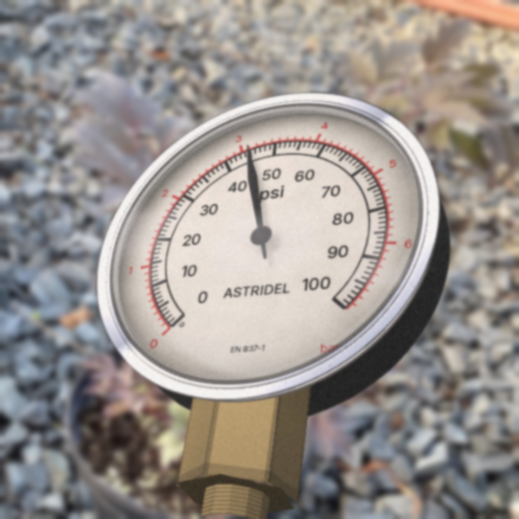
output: **45** psi
